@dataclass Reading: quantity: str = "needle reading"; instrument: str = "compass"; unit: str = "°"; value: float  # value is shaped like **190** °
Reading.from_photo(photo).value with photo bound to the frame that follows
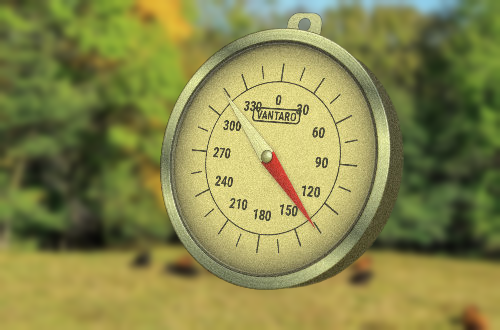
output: **135** °
